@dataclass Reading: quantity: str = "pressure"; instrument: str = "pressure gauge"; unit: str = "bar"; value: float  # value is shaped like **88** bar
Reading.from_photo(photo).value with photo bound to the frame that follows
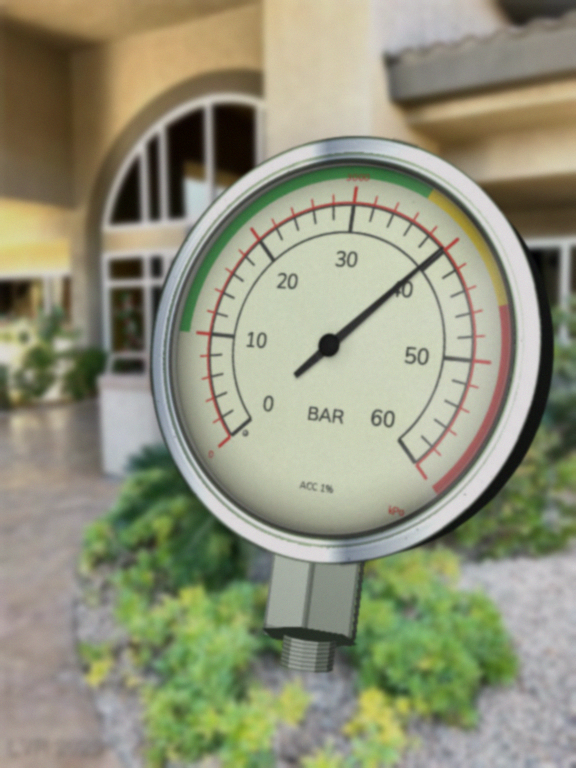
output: **40** bar
